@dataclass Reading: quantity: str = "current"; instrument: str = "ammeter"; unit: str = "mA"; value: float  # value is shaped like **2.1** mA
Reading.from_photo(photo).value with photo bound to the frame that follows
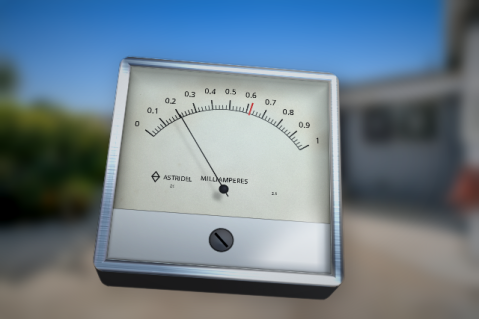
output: **0.2** mA
